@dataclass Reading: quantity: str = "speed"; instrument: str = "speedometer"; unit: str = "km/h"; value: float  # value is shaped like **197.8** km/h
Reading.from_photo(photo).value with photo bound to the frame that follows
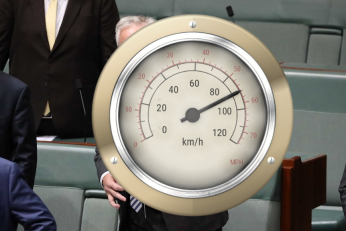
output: **90** km/h
